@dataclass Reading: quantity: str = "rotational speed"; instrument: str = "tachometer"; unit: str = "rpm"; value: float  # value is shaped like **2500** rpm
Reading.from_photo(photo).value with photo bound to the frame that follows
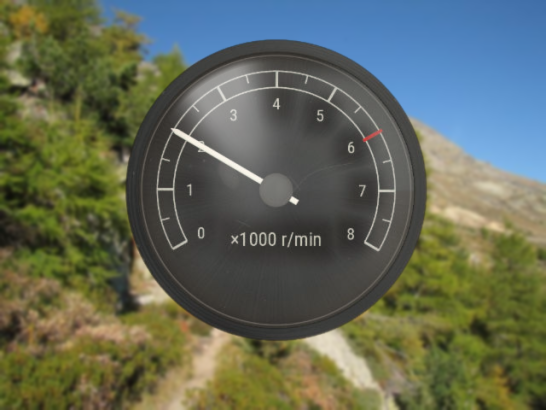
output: **2000** rpm
